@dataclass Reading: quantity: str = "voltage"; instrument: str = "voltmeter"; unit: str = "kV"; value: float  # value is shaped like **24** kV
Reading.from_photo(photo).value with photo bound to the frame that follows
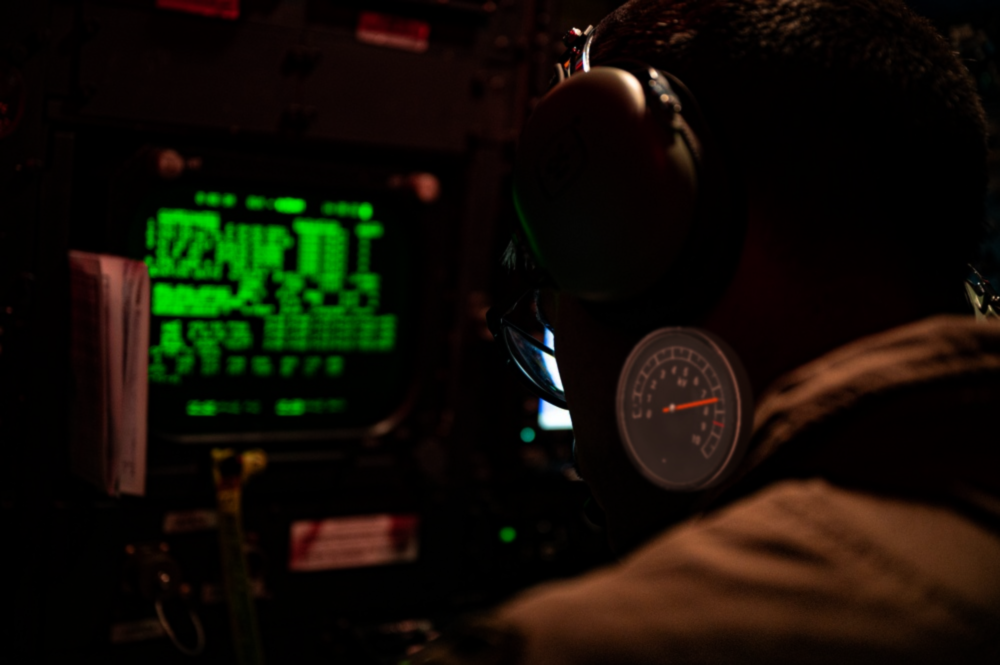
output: **7.5** kV
